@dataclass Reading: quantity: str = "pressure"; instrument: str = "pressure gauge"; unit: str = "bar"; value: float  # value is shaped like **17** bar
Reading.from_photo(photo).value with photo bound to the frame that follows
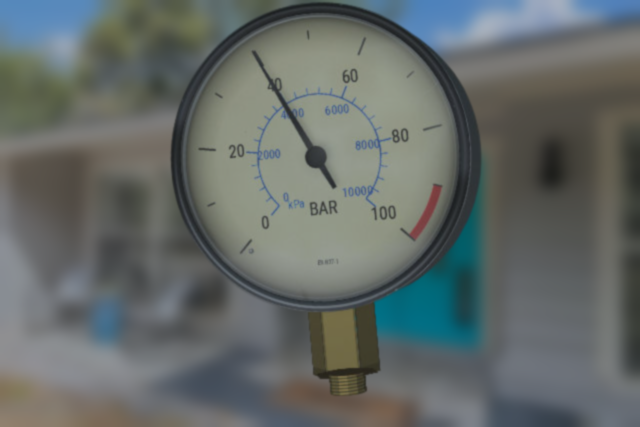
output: **40** bar
